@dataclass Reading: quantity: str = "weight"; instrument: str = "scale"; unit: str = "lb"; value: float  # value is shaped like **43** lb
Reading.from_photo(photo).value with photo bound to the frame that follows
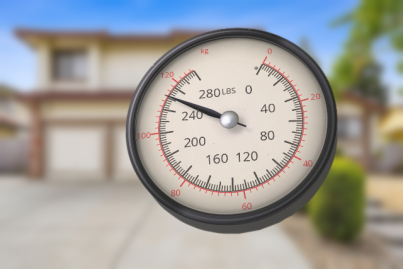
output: **250** lb
